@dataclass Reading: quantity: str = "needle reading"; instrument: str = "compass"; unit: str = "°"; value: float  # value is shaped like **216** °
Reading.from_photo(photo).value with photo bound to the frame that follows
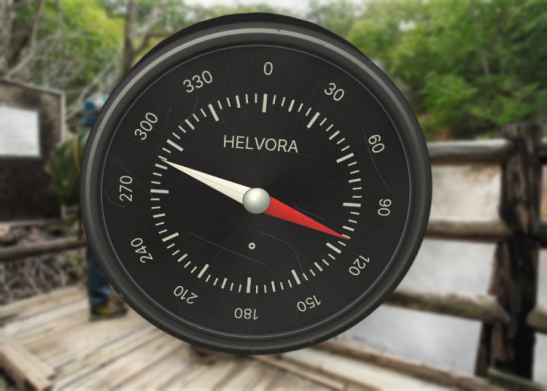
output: **110** °
